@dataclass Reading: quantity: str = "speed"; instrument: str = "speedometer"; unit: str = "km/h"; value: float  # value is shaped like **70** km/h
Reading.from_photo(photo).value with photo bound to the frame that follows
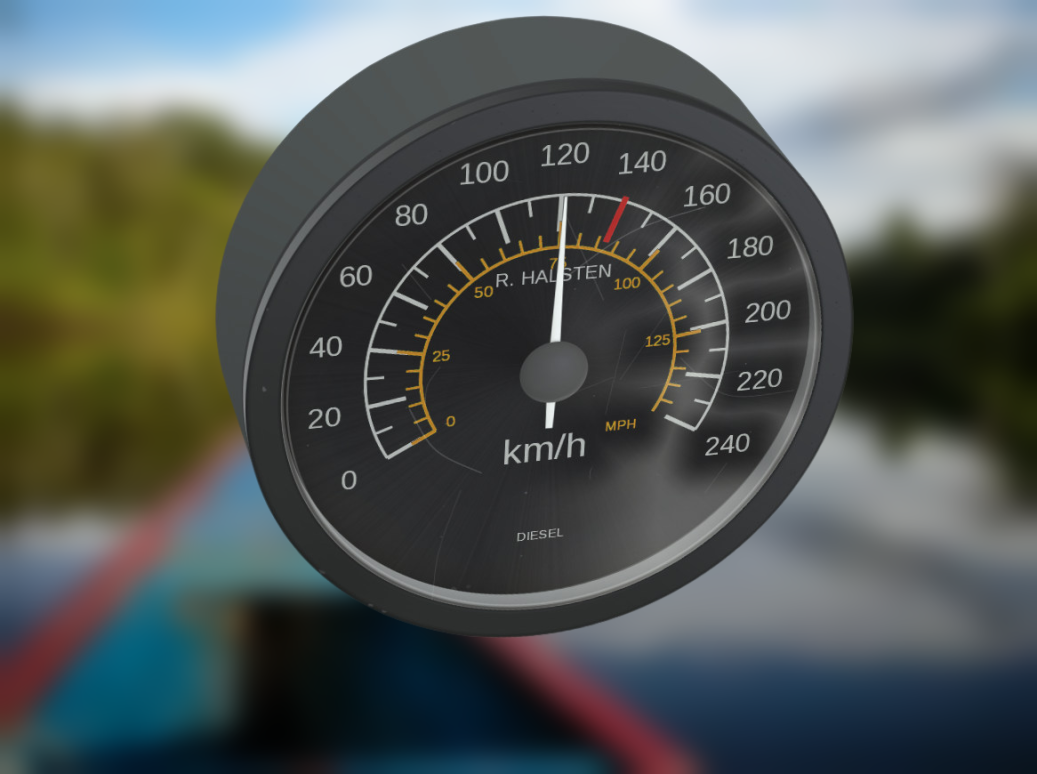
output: **120** km/h
